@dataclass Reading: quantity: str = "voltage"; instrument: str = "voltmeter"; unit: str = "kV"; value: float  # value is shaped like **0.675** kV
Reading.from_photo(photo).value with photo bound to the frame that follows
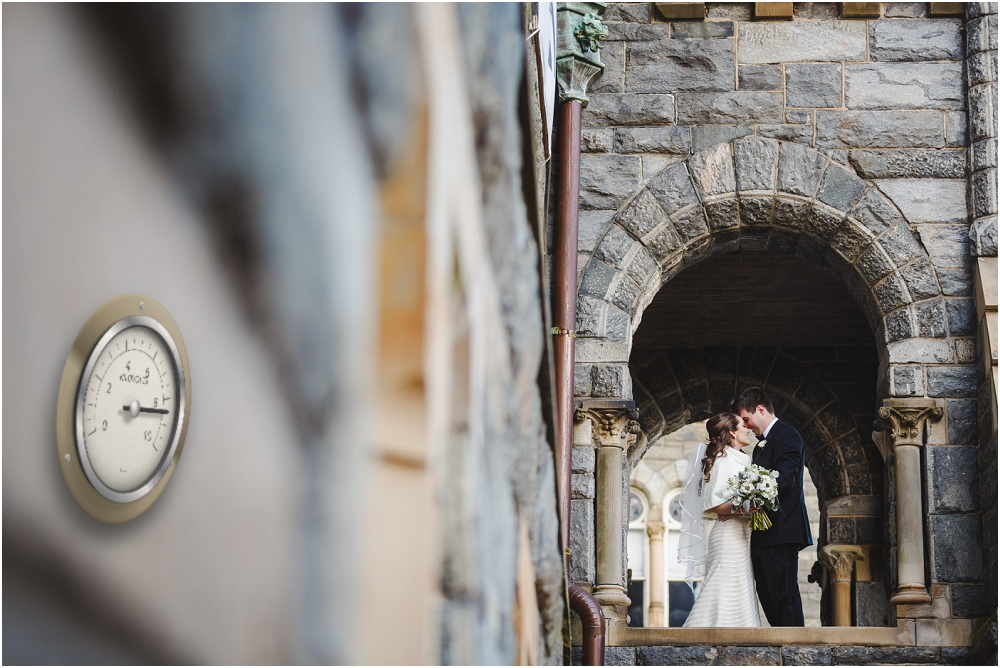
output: **8.5** kV
